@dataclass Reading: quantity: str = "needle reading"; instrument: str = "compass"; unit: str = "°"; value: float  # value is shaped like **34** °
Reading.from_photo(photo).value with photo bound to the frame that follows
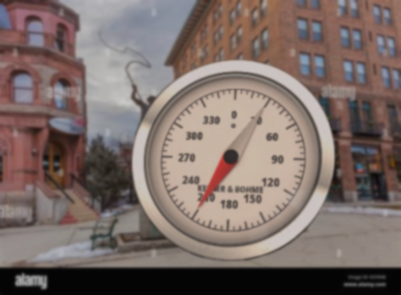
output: **210** °
